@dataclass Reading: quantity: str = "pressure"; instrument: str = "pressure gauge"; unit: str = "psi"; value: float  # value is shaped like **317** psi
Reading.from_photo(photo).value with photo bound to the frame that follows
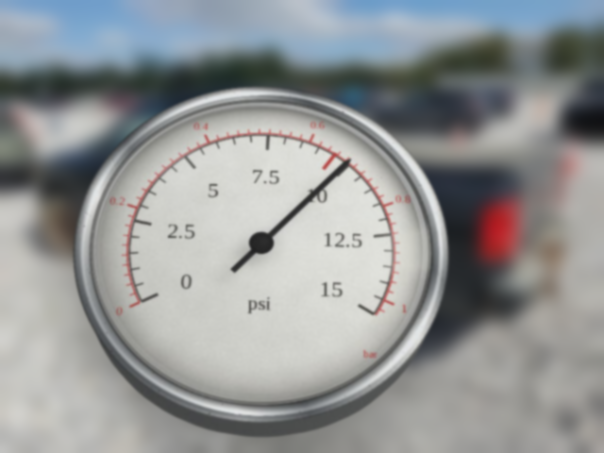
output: **10** psi
